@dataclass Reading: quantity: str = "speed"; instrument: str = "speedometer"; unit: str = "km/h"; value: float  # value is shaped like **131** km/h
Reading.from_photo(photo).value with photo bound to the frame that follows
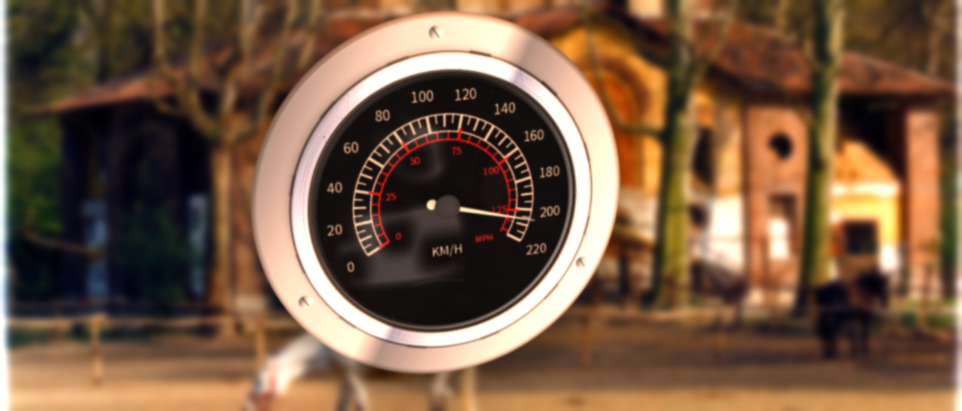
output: **205** km/h
